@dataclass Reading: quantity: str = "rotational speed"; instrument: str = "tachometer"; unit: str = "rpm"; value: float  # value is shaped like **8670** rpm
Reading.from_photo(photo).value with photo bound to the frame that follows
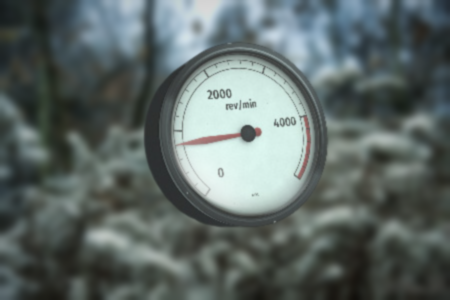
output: **800** rpm
